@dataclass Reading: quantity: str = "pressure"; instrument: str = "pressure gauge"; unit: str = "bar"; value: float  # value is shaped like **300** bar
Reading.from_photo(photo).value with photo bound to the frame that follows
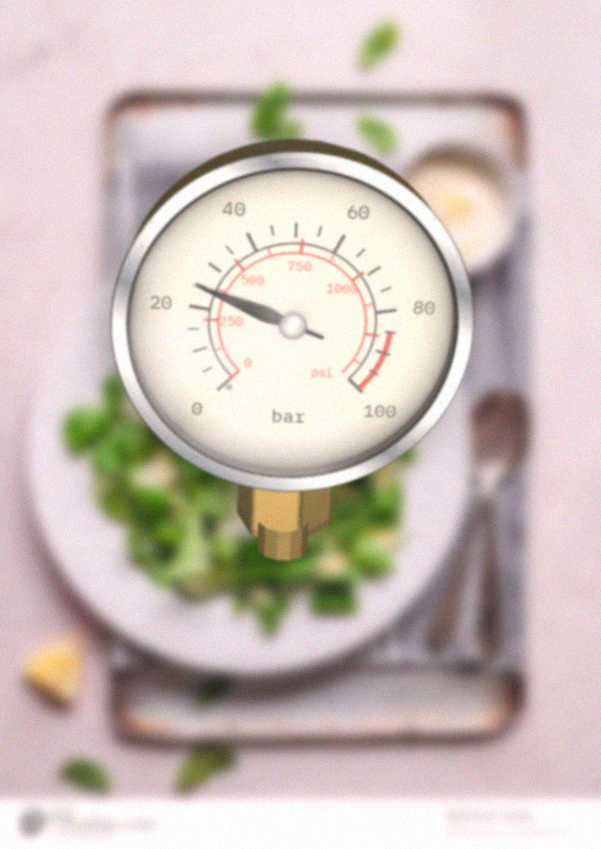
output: **25** bar
